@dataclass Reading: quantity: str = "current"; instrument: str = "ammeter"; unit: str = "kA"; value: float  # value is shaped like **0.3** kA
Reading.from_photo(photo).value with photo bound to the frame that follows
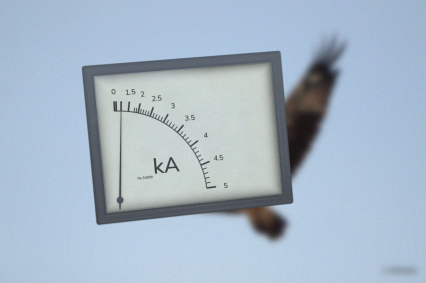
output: **1** kA
